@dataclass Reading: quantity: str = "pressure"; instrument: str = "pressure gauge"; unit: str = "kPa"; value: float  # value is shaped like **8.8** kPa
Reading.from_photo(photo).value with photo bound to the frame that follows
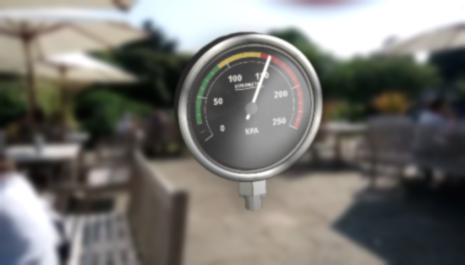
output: **150** kPa
